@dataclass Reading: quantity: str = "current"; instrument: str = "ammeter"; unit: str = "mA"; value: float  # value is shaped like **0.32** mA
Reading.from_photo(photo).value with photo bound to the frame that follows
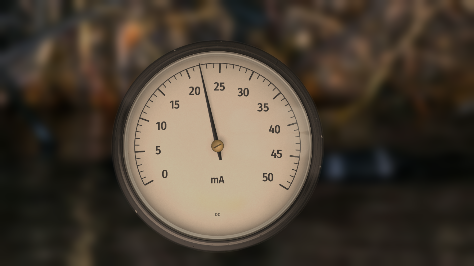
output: **22** mA
